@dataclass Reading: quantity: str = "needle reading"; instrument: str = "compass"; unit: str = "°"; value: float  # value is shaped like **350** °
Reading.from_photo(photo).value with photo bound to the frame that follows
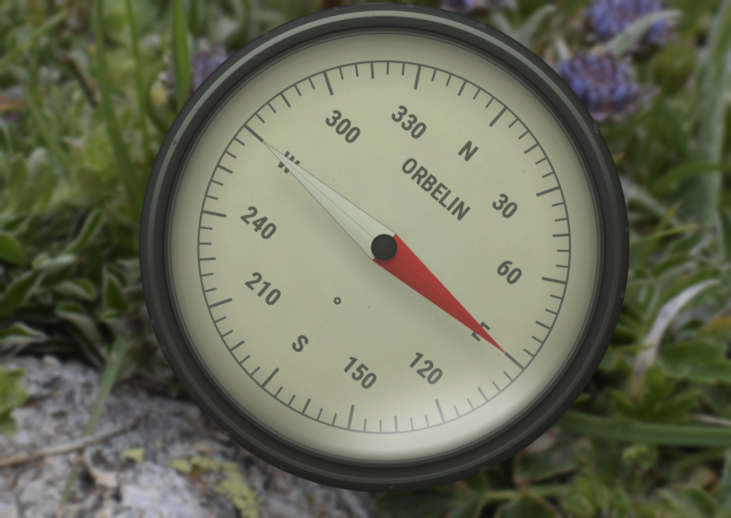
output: **90** °
